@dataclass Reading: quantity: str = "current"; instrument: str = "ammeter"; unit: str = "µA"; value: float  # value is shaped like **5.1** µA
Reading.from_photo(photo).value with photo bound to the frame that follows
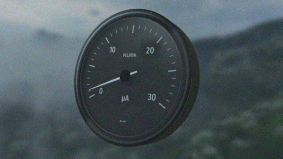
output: **1** µA
